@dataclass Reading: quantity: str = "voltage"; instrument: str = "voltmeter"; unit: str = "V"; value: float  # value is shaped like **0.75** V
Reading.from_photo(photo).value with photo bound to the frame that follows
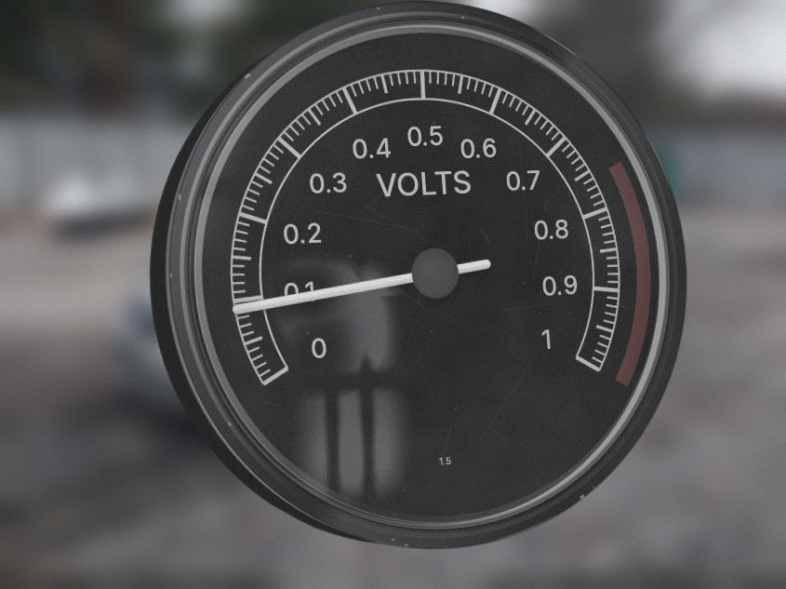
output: **0.09** V
